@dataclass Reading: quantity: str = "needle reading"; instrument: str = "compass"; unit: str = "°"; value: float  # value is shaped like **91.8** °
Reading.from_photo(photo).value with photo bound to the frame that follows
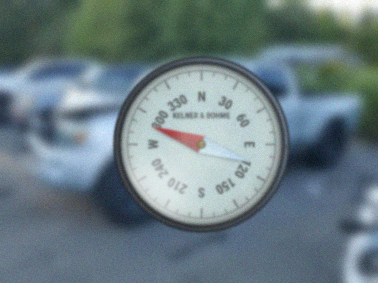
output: **290** °
